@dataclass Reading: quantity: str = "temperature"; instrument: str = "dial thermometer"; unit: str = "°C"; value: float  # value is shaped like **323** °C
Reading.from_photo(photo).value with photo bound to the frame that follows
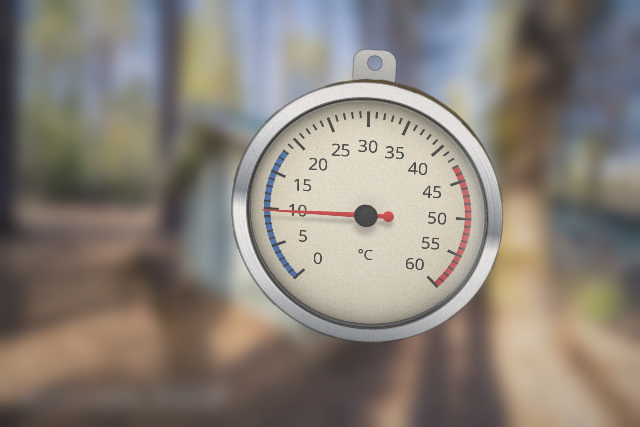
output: **10** °C
